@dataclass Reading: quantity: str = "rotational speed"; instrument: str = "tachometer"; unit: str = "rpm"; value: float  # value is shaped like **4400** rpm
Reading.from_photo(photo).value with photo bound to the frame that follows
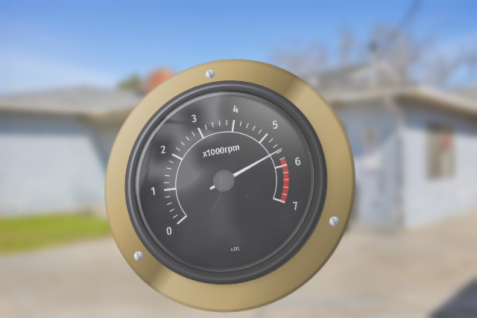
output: **5600** rpm
